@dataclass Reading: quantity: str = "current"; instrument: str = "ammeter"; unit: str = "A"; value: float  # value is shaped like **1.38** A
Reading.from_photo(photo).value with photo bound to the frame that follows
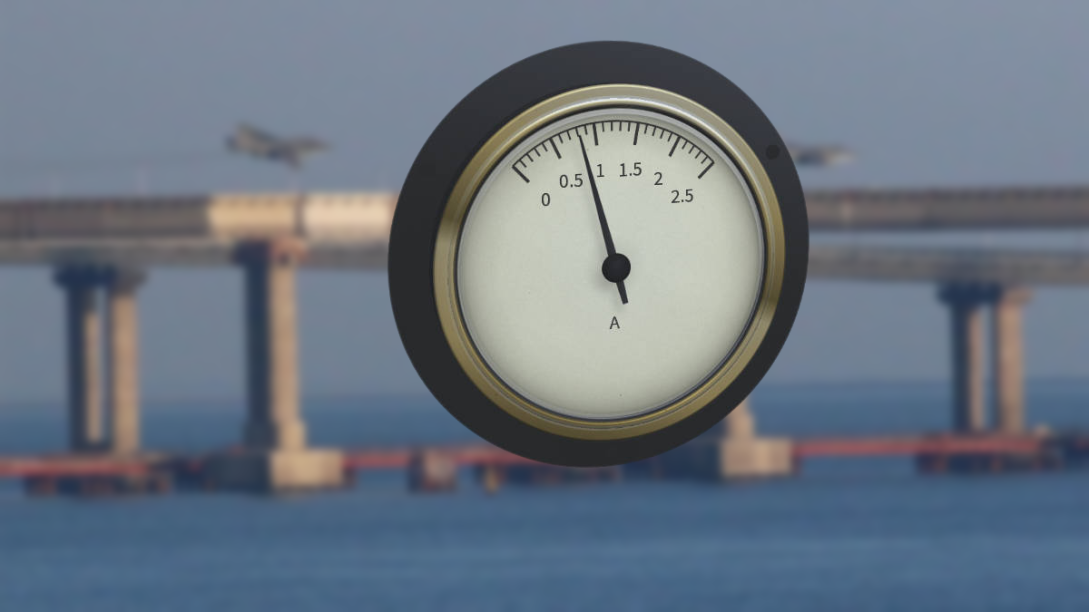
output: **0.8** A
